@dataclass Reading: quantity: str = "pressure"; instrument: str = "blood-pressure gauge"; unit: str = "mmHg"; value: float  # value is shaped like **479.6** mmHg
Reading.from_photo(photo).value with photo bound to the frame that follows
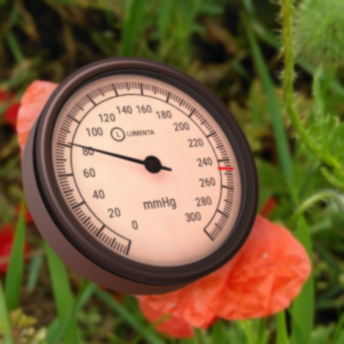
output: **80** mmHg
